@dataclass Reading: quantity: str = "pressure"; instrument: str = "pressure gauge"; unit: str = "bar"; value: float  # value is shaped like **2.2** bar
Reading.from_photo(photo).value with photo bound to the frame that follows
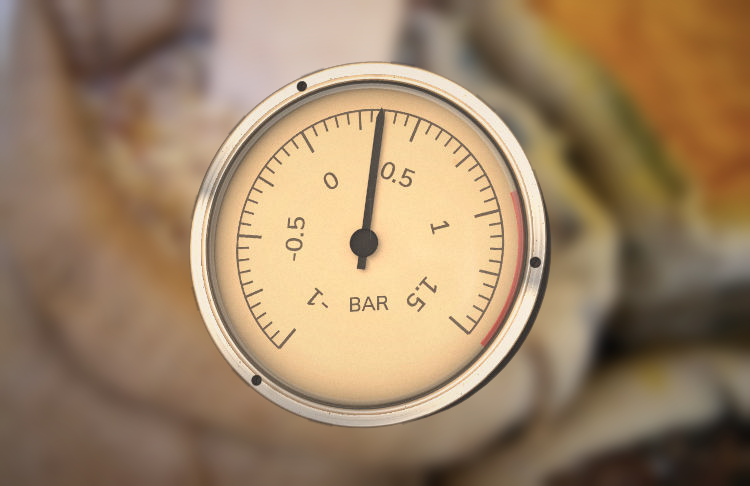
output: **0.35** bar
